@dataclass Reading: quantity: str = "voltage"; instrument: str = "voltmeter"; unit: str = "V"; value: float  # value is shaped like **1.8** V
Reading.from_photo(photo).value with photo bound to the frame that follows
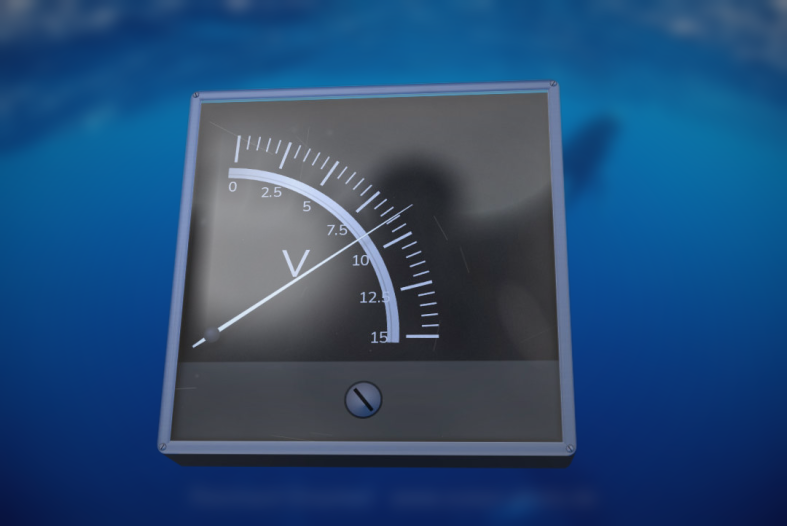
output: **9** V
